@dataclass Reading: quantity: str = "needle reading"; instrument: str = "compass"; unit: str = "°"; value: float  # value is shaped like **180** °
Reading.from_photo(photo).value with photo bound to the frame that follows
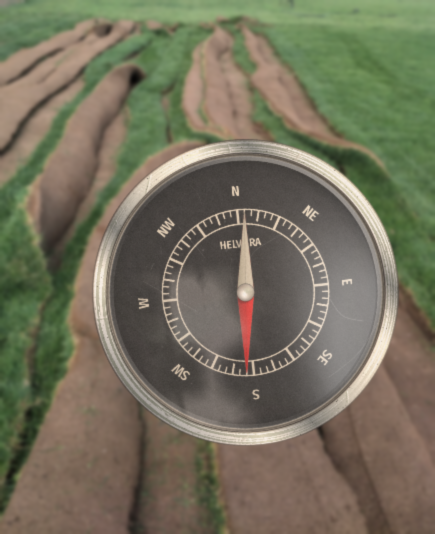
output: **185** °
